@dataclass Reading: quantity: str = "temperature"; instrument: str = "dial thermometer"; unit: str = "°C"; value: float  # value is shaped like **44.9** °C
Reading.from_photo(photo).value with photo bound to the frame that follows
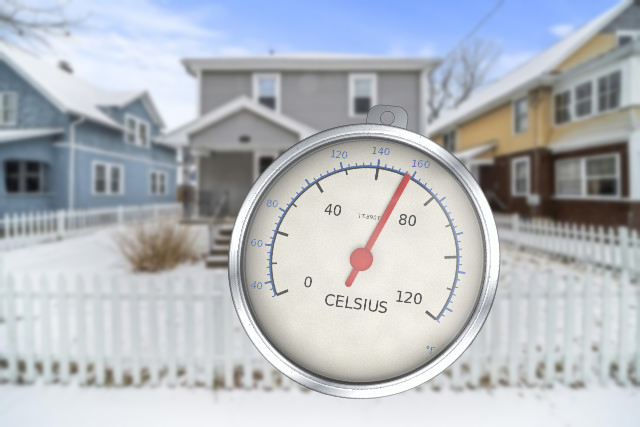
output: **70** °C
